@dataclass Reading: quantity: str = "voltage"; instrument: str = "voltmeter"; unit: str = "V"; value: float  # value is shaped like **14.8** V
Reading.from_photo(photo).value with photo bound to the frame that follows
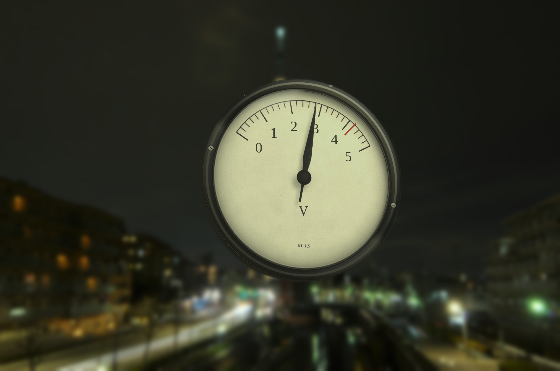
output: **2.8** V
